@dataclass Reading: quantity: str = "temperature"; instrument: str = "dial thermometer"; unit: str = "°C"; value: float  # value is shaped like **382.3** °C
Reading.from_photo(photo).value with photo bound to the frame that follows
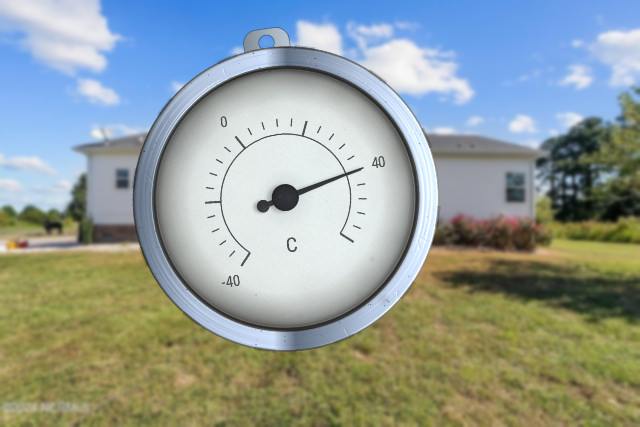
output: **40** °C
